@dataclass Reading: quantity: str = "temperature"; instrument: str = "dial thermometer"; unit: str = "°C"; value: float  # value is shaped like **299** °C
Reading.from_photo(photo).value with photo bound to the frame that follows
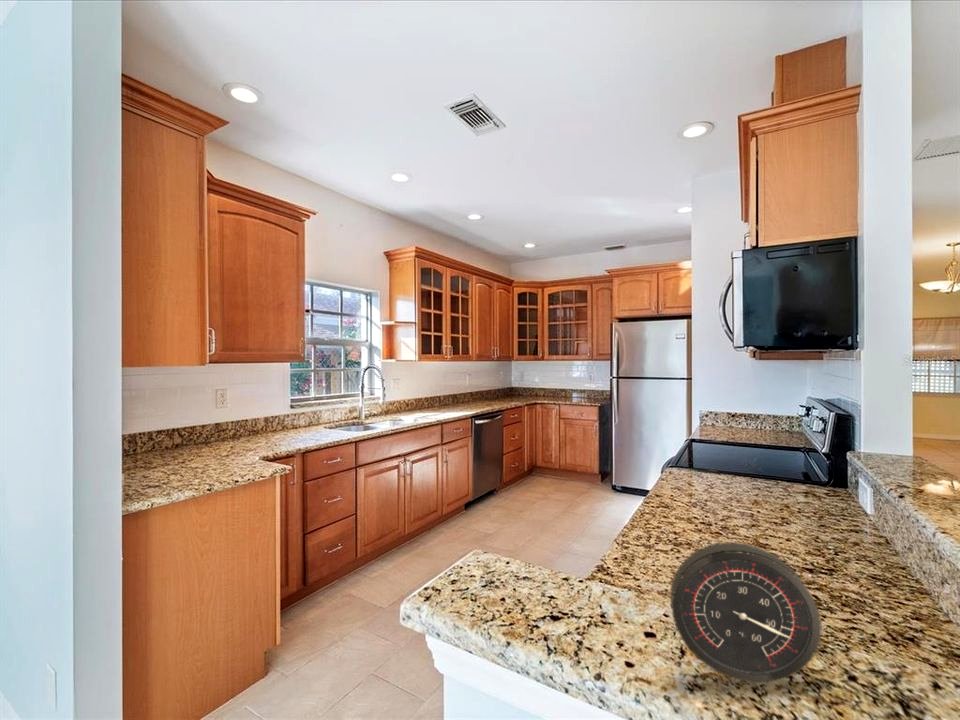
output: **52** °C
